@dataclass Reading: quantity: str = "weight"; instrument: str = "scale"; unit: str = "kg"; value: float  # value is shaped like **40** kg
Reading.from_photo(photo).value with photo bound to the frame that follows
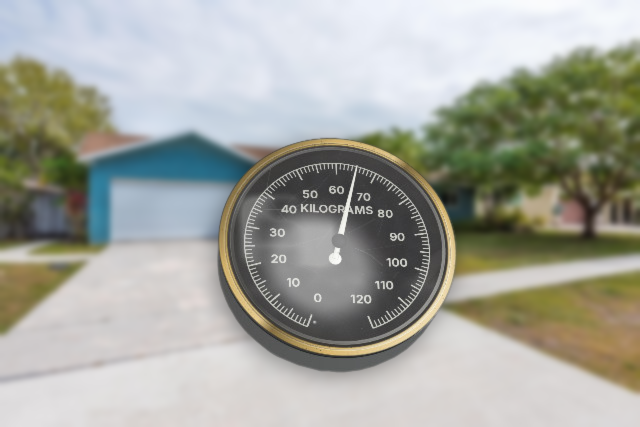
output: **65** kg
